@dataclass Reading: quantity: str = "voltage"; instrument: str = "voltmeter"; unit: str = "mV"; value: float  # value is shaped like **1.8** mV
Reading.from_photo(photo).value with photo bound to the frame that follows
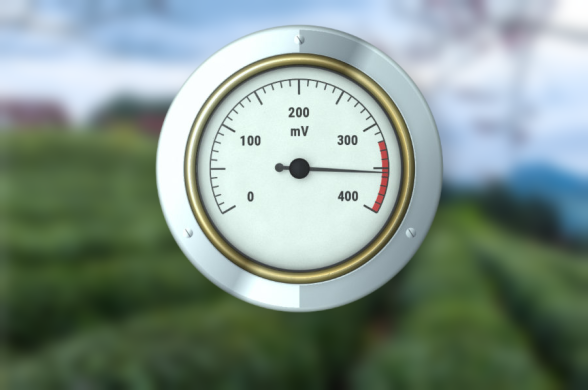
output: **355** mV
